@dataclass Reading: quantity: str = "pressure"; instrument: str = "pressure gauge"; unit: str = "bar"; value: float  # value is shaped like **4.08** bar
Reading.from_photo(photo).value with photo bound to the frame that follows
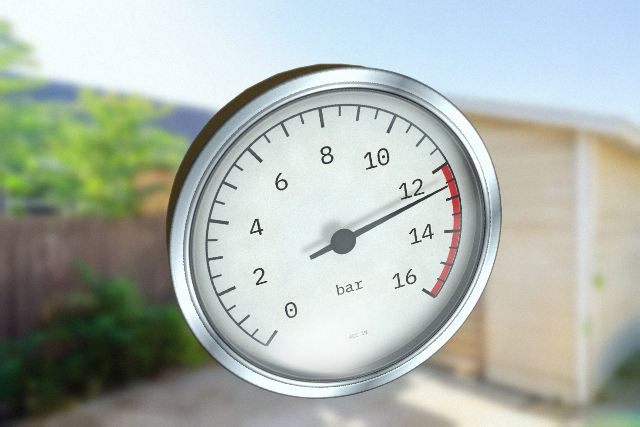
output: **12.5** bar
